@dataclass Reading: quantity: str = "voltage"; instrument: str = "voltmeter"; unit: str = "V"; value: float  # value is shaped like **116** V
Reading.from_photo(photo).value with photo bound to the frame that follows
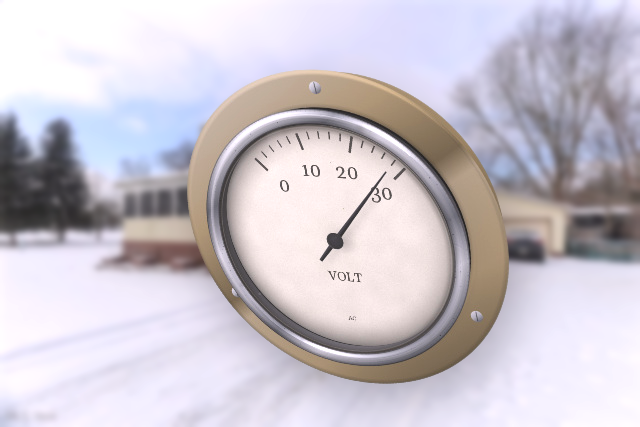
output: **28** V
